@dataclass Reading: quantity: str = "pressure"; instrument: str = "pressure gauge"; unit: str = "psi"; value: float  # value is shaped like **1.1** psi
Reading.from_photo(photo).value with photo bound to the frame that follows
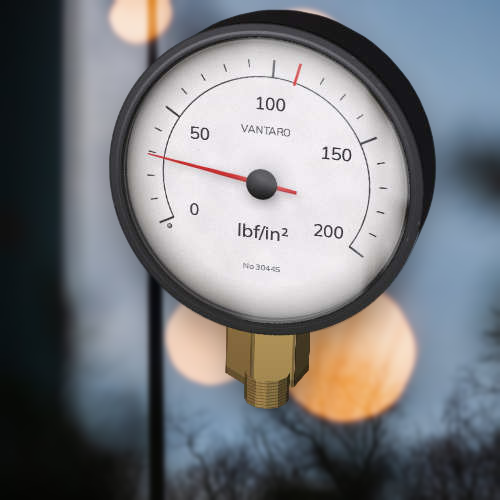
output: **30** psi
